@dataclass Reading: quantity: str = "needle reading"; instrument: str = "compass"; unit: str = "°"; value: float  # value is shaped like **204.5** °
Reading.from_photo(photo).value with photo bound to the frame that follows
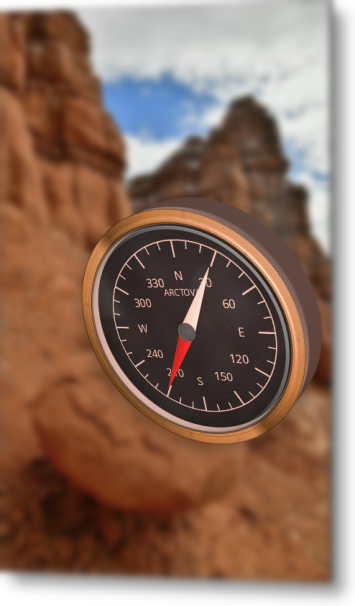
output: **210** °
